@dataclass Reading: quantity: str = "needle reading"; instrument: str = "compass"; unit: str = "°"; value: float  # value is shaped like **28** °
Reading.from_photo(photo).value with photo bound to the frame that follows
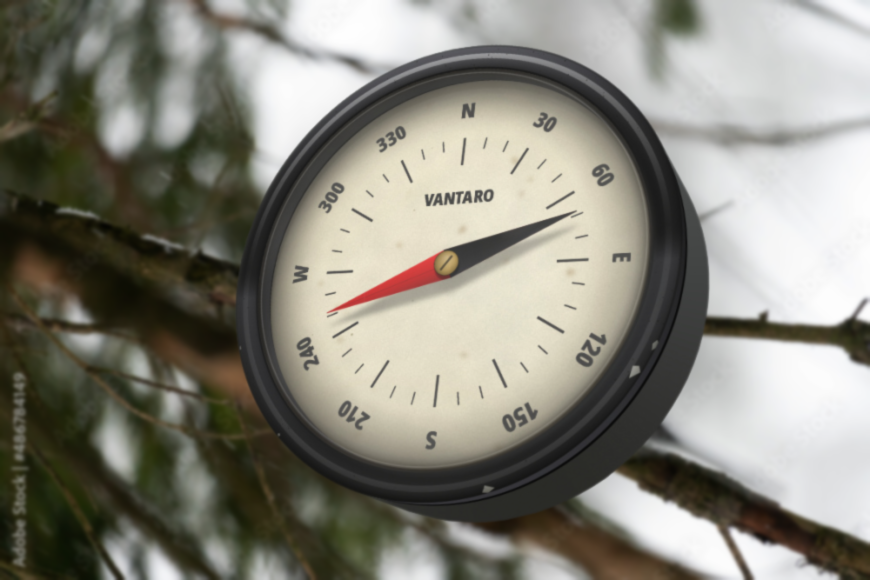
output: **250** °
